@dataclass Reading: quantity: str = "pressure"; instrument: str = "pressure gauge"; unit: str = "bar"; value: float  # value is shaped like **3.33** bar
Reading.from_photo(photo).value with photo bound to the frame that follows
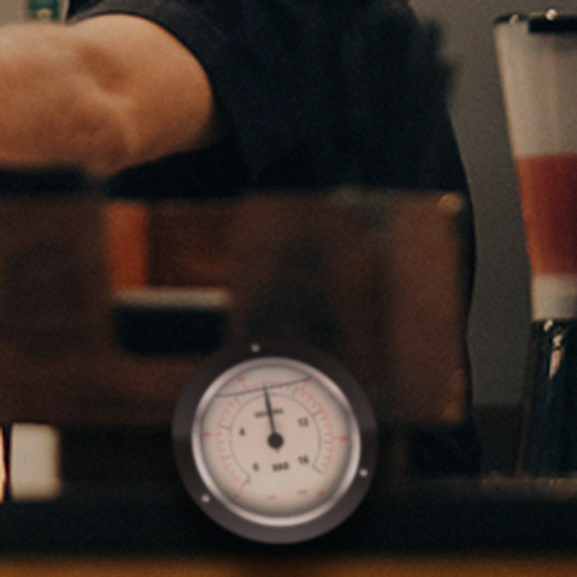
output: **8** bar
